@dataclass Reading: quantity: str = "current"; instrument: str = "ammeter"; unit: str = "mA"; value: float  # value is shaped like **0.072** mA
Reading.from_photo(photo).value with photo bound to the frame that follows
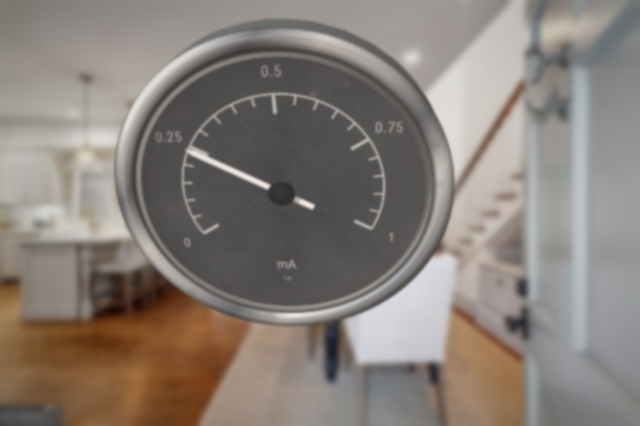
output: **0.25** mA
